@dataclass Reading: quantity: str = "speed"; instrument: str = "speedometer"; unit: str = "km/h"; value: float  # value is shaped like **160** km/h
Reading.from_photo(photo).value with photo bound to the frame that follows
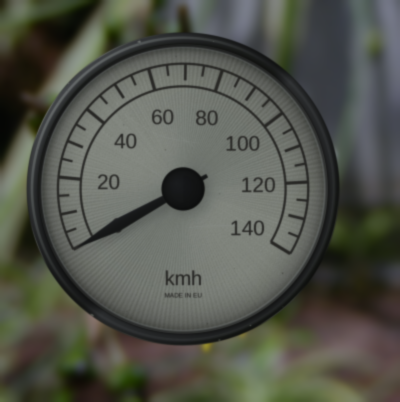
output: **0** km/h
